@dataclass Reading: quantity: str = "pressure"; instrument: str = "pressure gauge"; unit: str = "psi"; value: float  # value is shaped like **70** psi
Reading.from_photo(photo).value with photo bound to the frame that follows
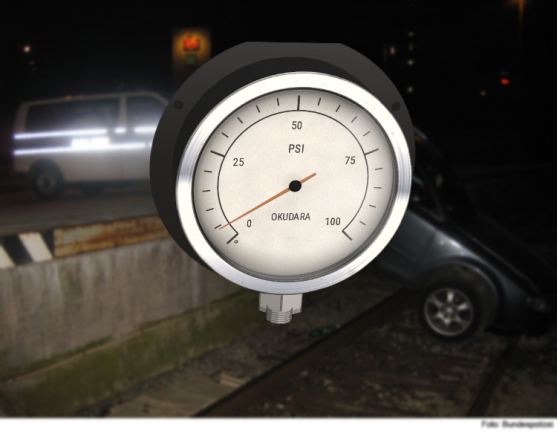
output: **5** psi
